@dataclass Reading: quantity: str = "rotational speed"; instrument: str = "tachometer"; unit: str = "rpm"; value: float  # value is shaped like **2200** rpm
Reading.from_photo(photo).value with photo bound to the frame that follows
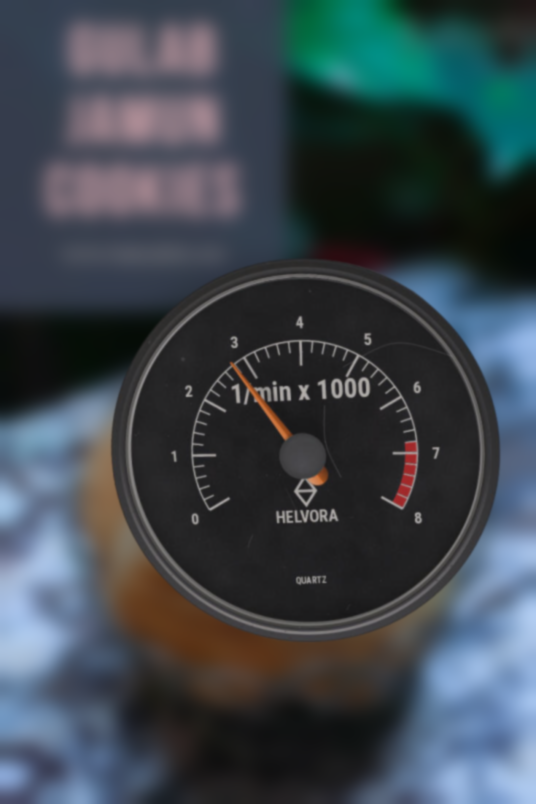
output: **2800** rpm
